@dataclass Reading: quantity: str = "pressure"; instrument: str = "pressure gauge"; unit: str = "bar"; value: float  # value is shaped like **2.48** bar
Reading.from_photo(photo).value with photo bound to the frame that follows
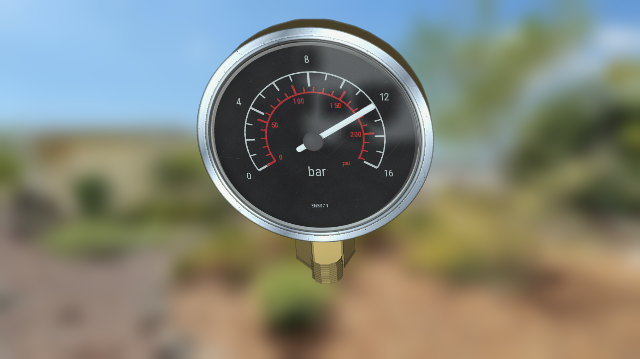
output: **12** bar
